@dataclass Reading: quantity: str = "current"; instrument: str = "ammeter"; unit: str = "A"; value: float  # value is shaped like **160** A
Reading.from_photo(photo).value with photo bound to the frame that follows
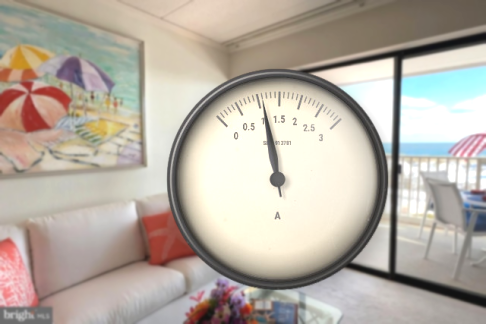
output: **1.1** A
